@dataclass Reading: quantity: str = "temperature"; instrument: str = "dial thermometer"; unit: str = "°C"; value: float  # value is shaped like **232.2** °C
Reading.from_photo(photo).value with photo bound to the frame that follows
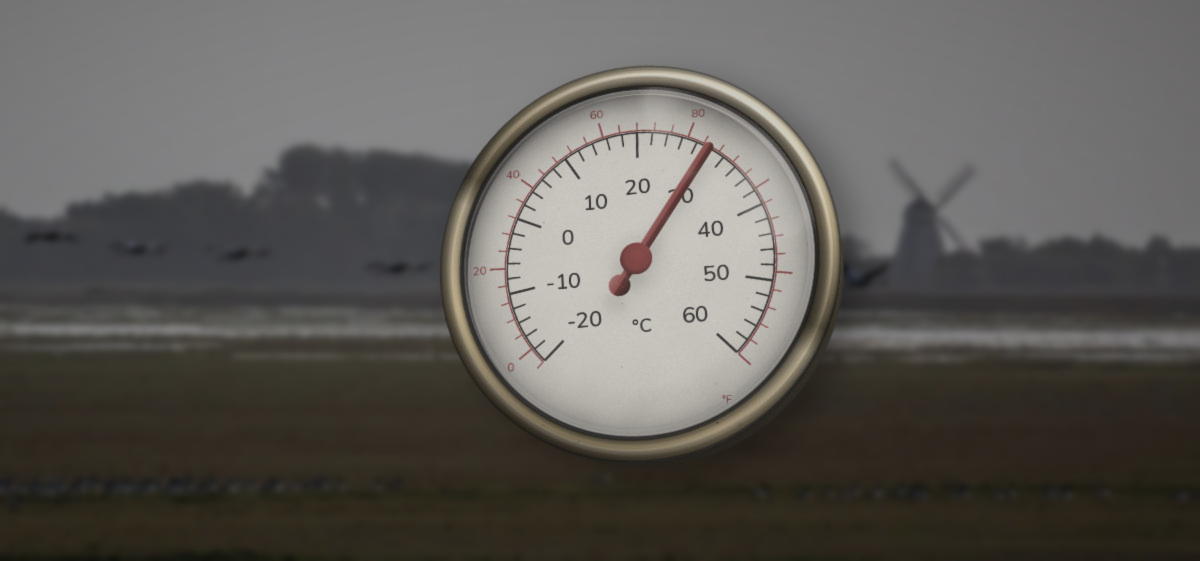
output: **30** °C
